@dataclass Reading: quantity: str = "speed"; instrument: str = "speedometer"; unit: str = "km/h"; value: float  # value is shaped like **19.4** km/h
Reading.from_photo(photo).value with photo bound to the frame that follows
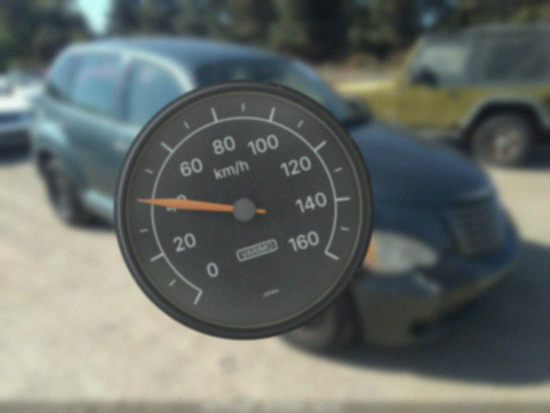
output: **40** km/h
